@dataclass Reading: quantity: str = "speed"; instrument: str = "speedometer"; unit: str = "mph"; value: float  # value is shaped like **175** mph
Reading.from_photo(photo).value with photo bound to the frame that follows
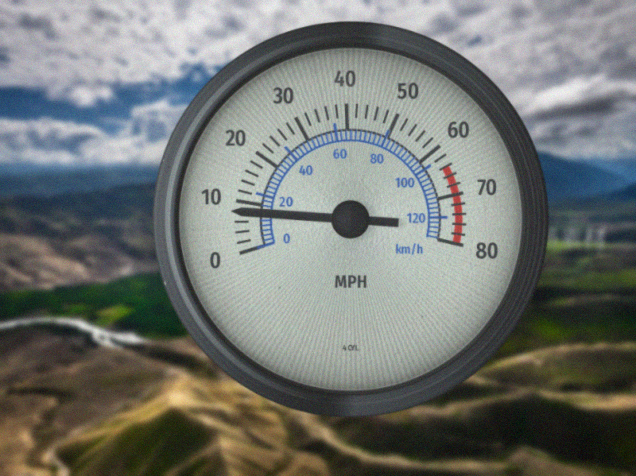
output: **8** mph
